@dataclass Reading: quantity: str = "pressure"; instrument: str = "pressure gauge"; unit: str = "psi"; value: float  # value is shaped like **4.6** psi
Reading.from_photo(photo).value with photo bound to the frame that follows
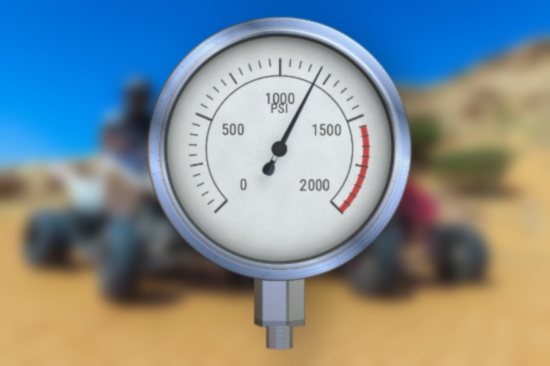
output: **1200** psi
